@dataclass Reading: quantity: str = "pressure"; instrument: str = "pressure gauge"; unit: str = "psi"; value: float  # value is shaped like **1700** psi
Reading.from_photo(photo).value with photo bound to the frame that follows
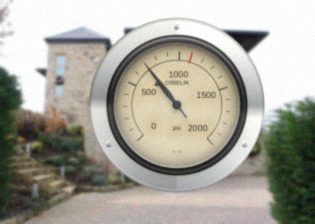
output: **700** psi
